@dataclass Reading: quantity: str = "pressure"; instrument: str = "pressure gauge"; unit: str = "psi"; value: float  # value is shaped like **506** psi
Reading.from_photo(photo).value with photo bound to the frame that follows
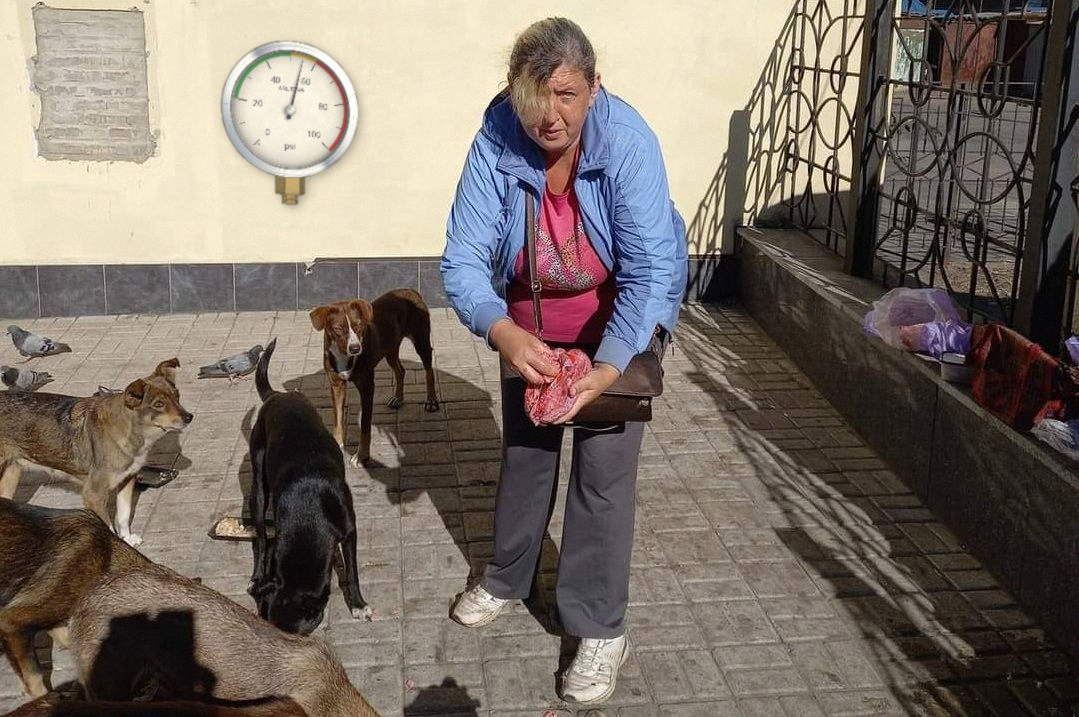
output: **55** psi
